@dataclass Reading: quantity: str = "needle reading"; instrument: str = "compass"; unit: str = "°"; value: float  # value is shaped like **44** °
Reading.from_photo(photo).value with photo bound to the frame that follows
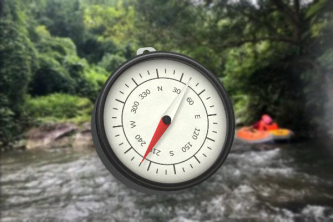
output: **220** °
